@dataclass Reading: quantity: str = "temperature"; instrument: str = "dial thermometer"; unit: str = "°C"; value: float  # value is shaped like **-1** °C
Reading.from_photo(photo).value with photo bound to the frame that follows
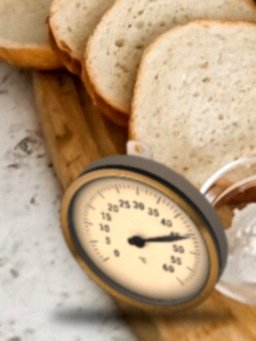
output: **45** °C
